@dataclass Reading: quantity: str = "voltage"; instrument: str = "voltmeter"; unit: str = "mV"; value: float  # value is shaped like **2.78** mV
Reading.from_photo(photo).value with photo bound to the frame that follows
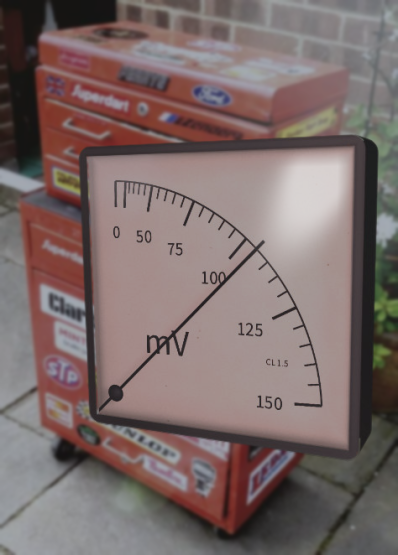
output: **105** mV
